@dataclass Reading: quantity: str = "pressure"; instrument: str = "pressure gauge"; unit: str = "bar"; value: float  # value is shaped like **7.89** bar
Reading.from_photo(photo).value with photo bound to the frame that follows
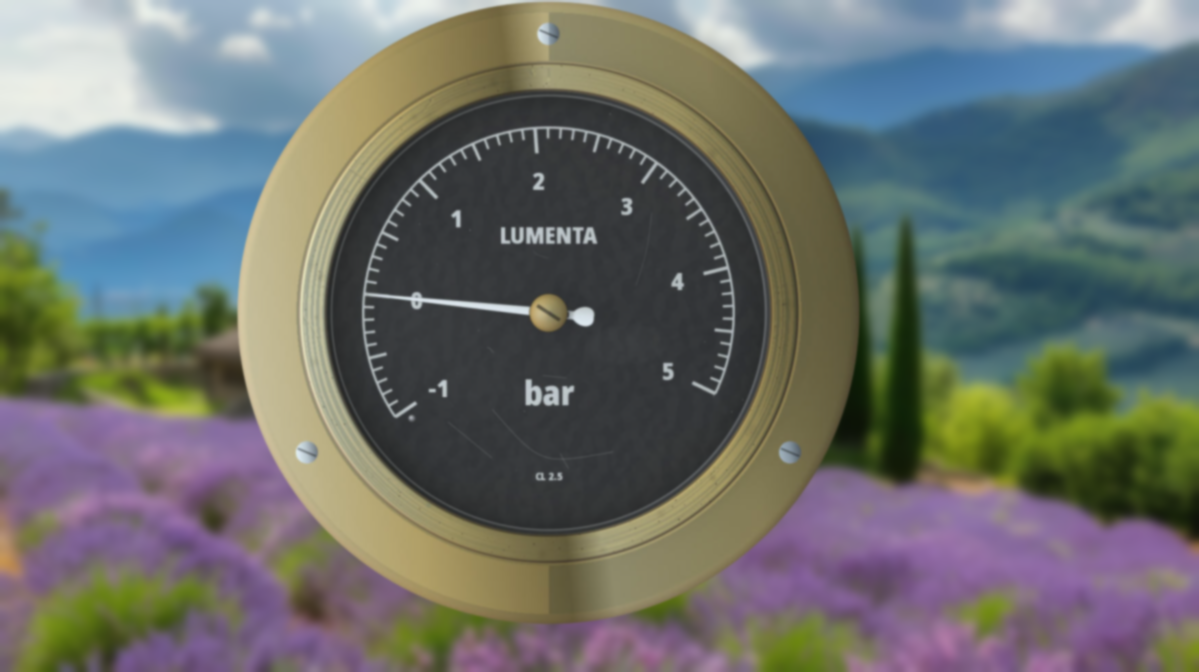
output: **0** bar
